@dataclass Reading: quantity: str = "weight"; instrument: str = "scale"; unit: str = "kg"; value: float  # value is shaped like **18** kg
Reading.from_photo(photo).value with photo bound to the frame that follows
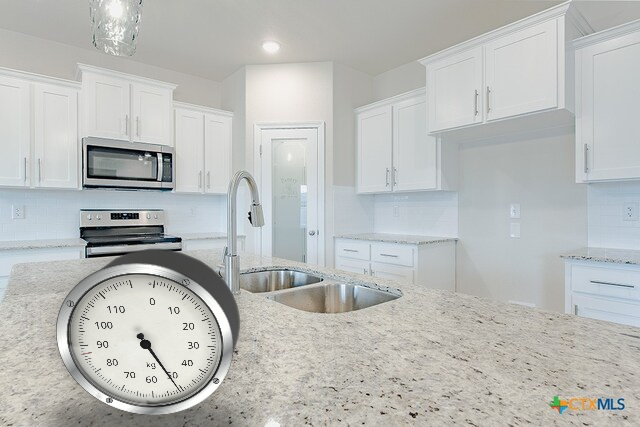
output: **50** kg
